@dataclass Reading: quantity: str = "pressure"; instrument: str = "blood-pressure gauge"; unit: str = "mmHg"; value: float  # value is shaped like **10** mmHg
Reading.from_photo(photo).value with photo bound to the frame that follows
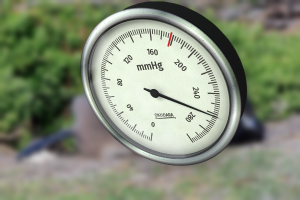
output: **260** mmHg
